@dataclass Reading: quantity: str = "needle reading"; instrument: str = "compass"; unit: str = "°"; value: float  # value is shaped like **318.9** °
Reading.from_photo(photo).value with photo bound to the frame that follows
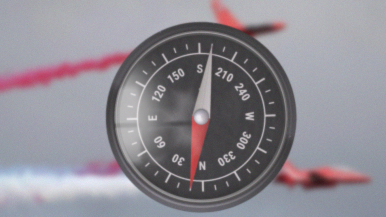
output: **10** °
